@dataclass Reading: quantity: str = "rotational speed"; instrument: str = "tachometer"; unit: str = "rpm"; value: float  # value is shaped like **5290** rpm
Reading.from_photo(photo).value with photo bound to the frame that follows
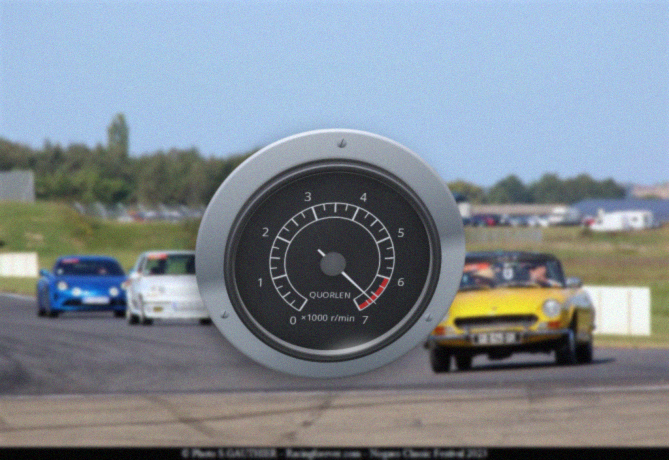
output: **6625** rpm
